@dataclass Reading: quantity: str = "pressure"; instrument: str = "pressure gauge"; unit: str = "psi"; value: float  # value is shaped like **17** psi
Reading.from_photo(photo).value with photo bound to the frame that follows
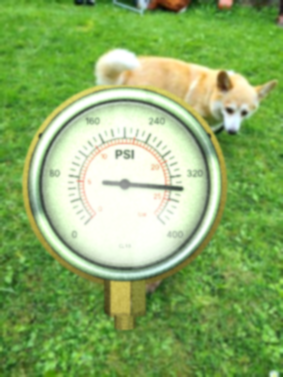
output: **340** psi
